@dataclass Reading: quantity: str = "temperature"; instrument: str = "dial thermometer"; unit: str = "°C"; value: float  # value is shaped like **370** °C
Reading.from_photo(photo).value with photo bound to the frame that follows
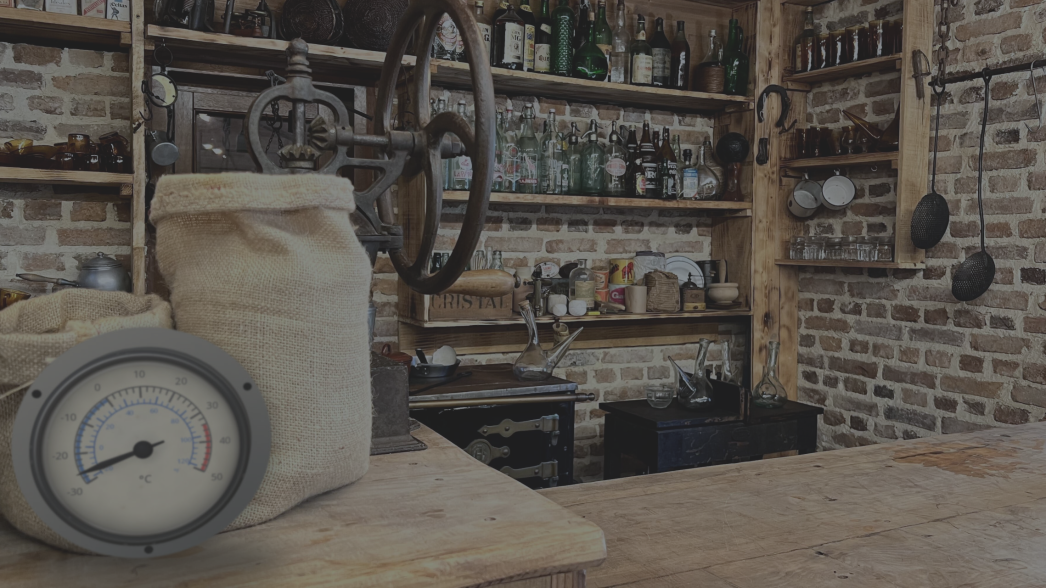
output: **-26** °C
